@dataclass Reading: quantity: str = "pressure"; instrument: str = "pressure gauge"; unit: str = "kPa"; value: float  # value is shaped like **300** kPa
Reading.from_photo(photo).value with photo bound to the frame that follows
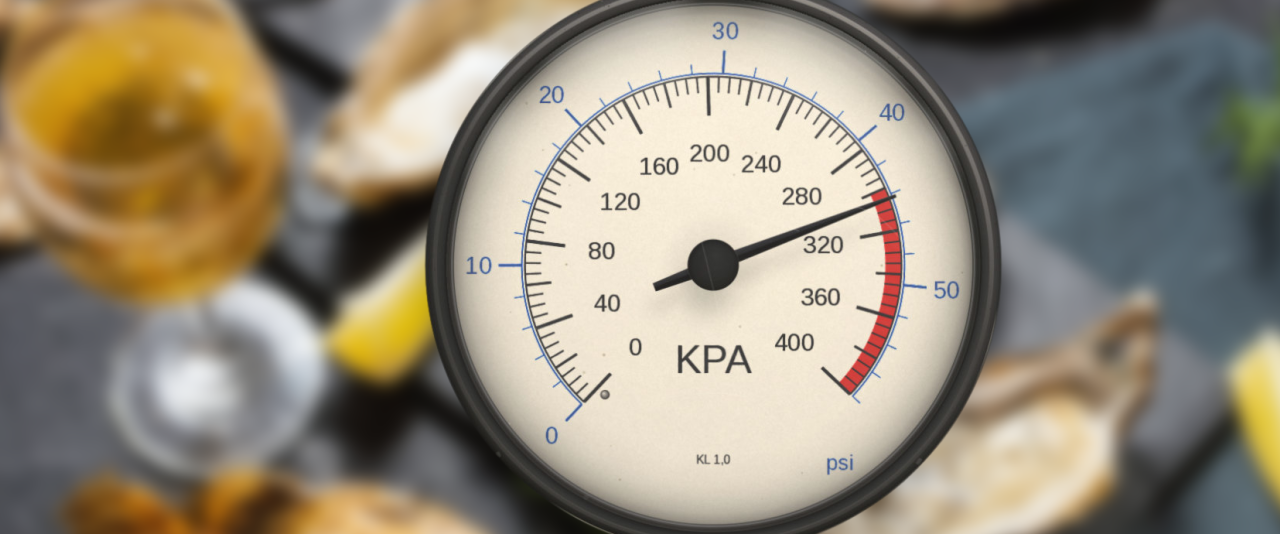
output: **305** kPa
